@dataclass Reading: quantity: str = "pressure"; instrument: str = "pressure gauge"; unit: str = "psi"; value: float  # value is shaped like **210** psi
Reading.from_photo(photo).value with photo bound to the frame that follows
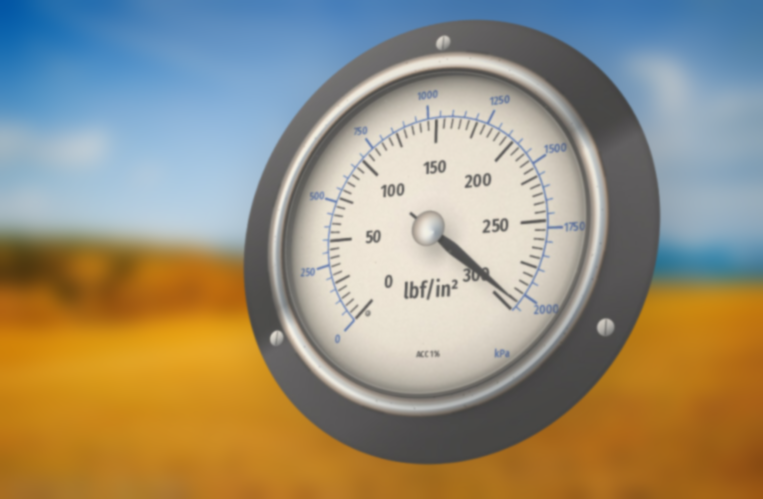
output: **295** psi
